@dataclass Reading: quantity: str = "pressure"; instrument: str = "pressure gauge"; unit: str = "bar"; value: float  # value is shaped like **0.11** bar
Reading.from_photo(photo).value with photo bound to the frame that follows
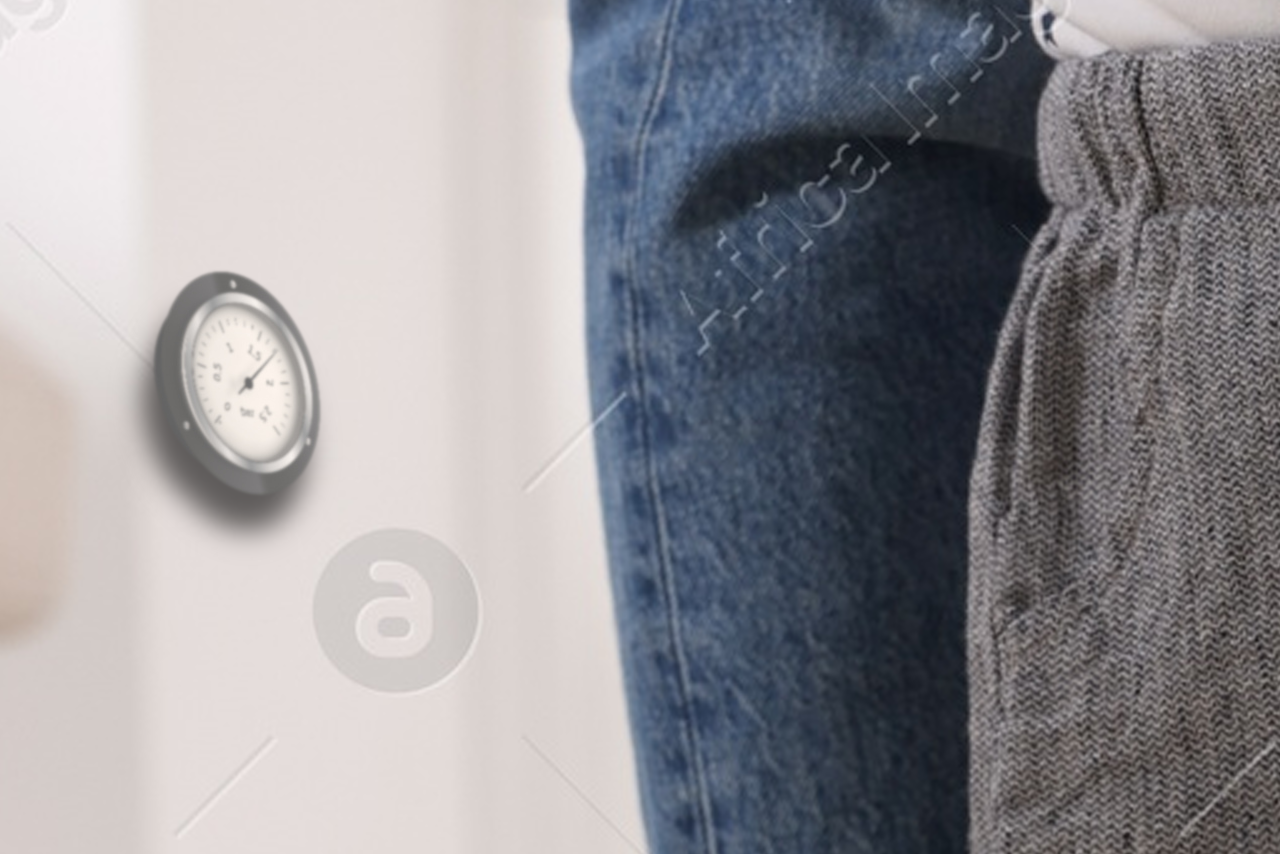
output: **1.7** bar
